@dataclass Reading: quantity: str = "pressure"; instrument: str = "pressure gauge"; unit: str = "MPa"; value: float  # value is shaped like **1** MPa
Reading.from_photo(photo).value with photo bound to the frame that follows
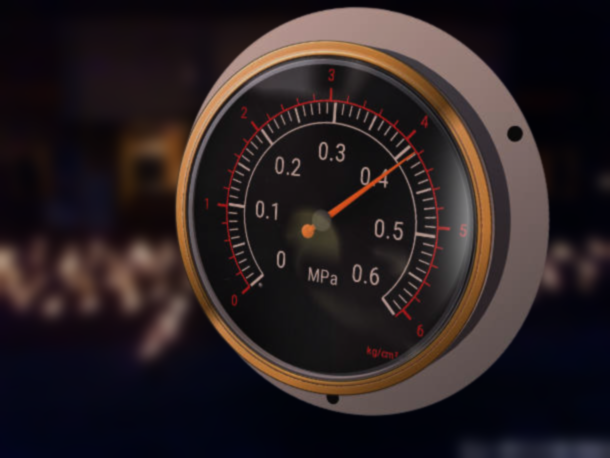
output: **0.41** MPa
